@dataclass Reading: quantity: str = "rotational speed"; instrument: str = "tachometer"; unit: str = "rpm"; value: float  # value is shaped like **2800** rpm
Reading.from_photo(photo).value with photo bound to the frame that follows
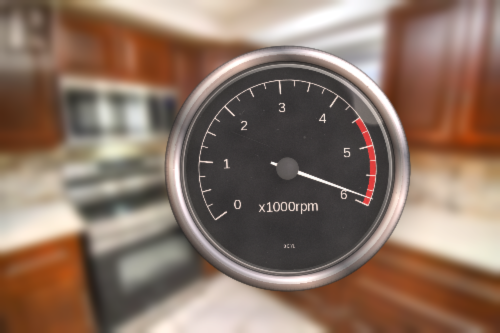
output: **5875** rpm
